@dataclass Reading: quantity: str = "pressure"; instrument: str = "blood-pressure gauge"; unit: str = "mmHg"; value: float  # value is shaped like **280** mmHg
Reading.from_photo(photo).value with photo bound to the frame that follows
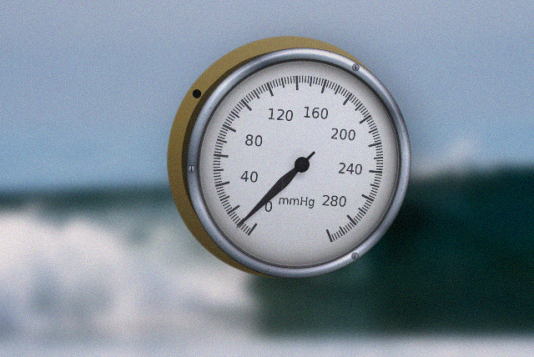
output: **10** mmHg
